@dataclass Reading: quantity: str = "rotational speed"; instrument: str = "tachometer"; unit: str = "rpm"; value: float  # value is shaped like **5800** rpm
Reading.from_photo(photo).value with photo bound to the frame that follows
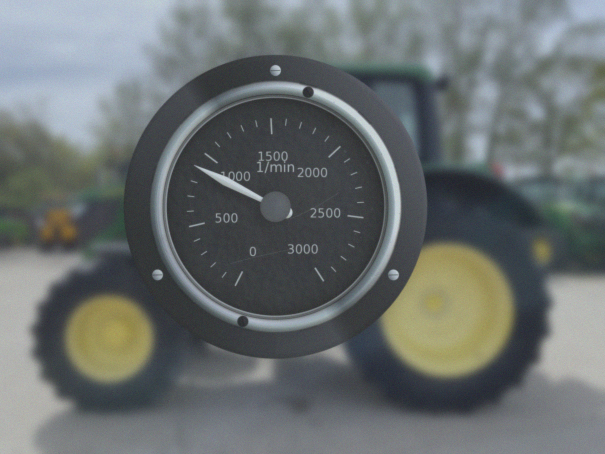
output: **900** rpm
